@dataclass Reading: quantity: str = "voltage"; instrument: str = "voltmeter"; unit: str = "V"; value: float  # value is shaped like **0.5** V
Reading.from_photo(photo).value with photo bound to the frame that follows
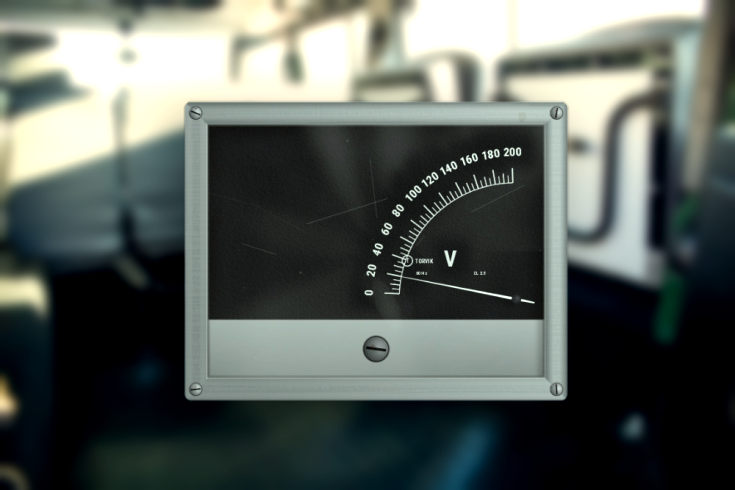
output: **20** V
